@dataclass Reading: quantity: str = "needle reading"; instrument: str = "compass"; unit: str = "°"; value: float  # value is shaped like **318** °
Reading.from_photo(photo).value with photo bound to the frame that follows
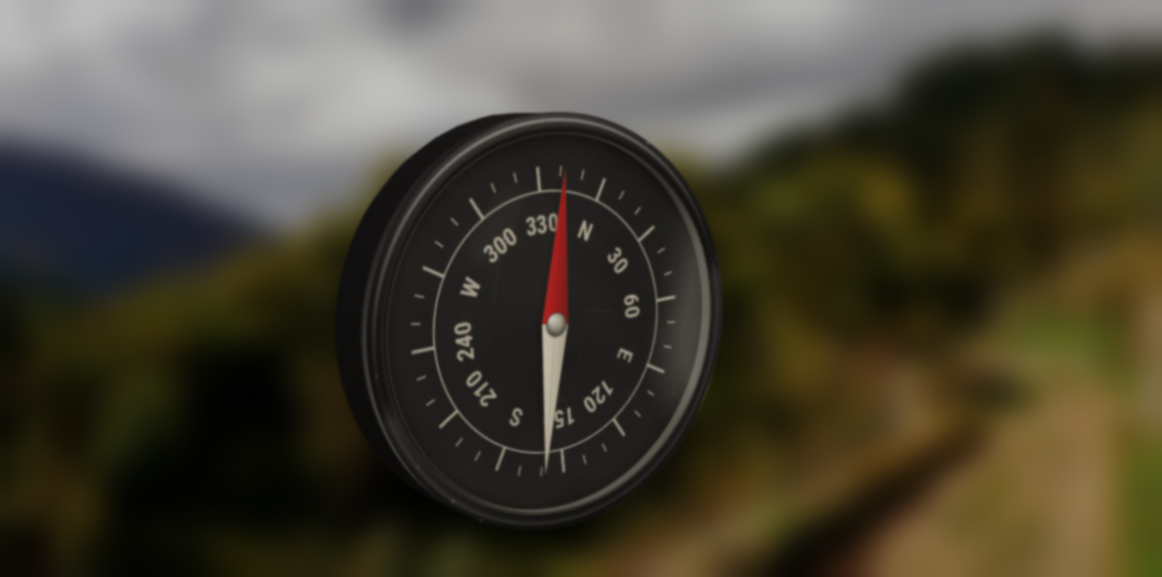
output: **340** °
